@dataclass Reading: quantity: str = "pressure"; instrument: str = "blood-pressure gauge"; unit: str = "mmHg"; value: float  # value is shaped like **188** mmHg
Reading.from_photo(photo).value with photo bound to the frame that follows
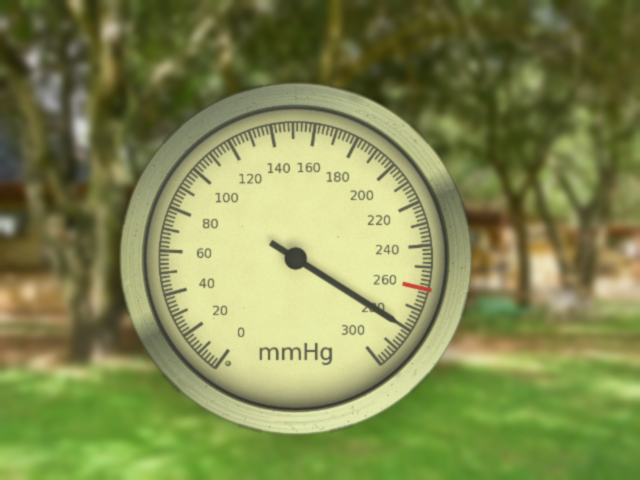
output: **280** mmHg
